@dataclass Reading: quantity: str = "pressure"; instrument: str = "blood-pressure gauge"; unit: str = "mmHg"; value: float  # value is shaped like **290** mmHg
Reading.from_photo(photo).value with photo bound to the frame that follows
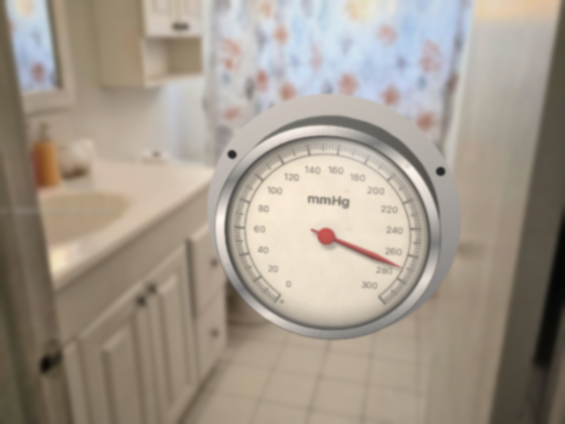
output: **270** mmHg
